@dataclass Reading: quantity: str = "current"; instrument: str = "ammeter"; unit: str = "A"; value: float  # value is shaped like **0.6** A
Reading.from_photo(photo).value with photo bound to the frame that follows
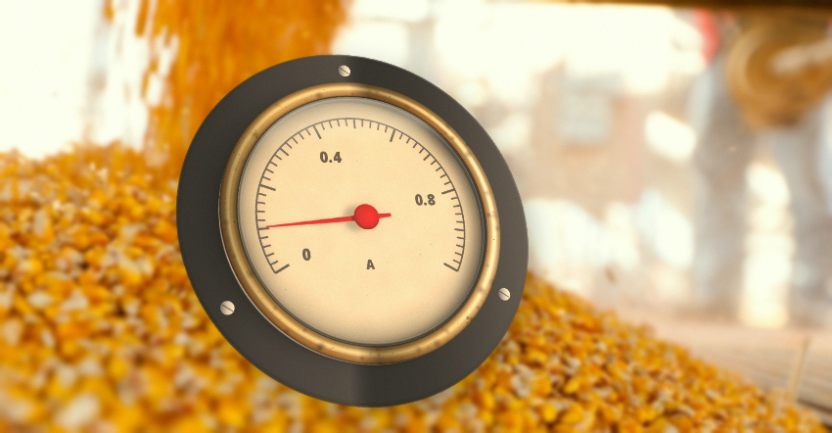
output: **0.1** A
